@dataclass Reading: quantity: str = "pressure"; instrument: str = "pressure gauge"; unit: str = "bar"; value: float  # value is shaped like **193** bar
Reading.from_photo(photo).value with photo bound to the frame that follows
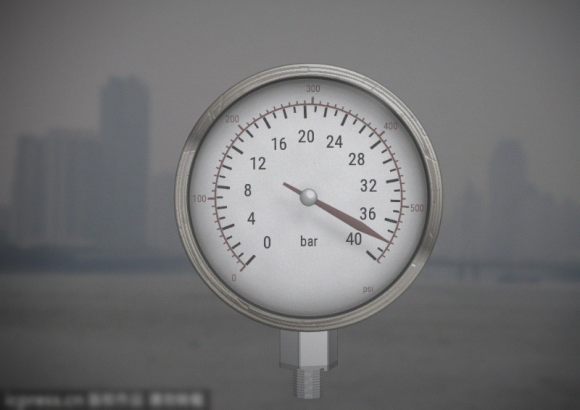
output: **38** bar
